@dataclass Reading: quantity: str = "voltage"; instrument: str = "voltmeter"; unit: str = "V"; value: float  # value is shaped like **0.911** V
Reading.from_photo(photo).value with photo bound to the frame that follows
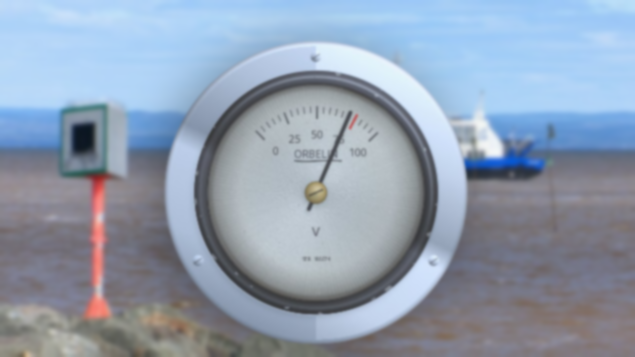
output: **75** V
